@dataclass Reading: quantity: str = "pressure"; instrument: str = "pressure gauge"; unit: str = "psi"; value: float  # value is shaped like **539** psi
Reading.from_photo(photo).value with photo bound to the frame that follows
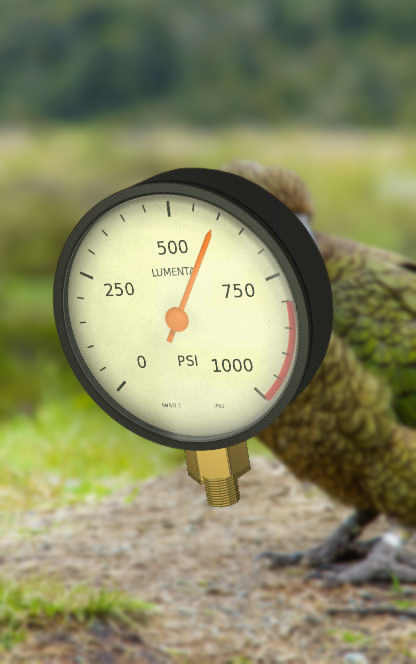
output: **600** psi
